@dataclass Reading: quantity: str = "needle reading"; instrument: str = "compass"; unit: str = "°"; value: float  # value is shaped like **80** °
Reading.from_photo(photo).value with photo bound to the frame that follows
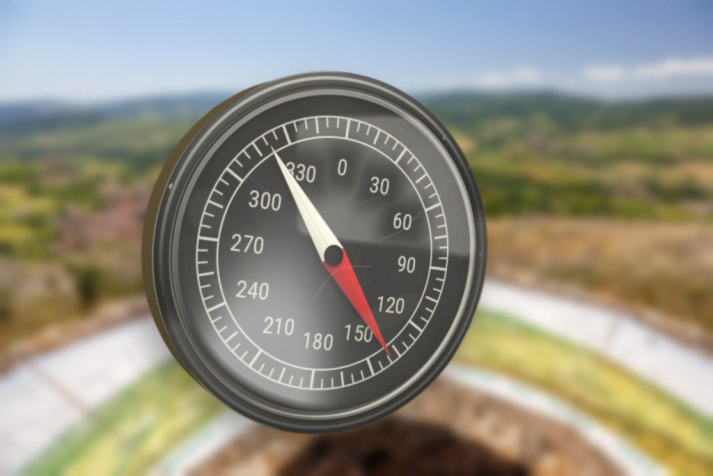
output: **140** °
